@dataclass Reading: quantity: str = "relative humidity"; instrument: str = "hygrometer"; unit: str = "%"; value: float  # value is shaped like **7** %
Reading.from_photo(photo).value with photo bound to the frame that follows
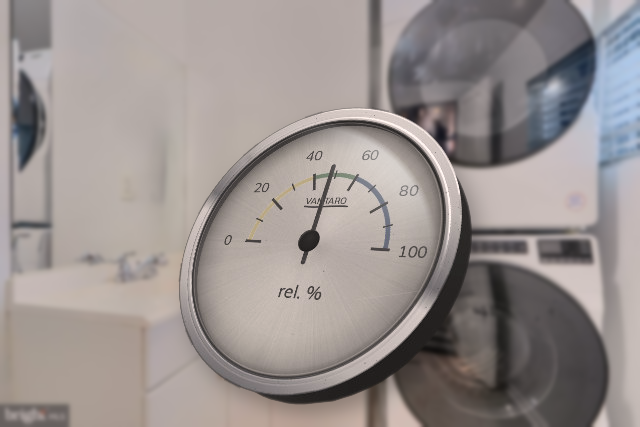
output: **50** %
